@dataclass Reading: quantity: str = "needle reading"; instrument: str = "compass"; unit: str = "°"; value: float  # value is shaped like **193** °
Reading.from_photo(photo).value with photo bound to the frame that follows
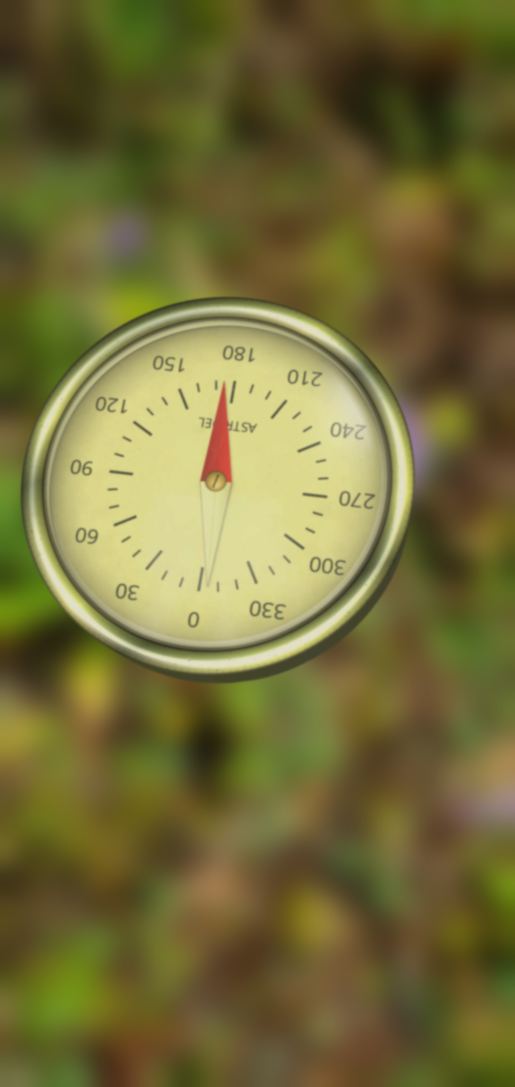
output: **175** °
